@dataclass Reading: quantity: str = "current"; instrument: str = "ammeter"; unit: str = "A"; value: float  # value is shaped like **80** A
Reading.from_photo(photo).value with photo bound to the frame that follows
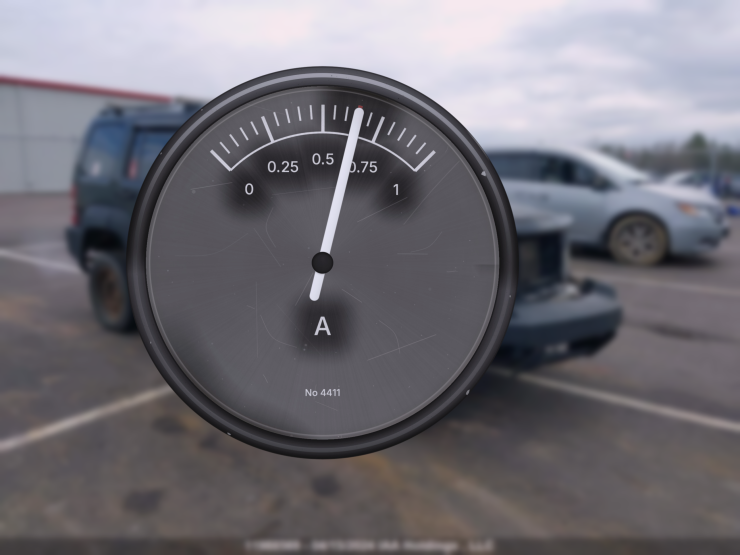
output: **0.65** A
